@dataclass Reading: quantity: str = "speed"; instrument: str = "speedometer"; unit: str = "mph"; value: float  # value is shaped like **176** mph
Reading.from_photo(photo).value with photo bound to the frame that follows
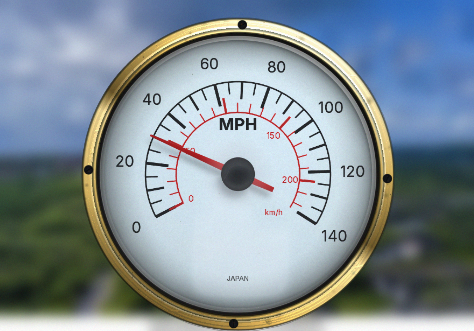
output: **30** mph
